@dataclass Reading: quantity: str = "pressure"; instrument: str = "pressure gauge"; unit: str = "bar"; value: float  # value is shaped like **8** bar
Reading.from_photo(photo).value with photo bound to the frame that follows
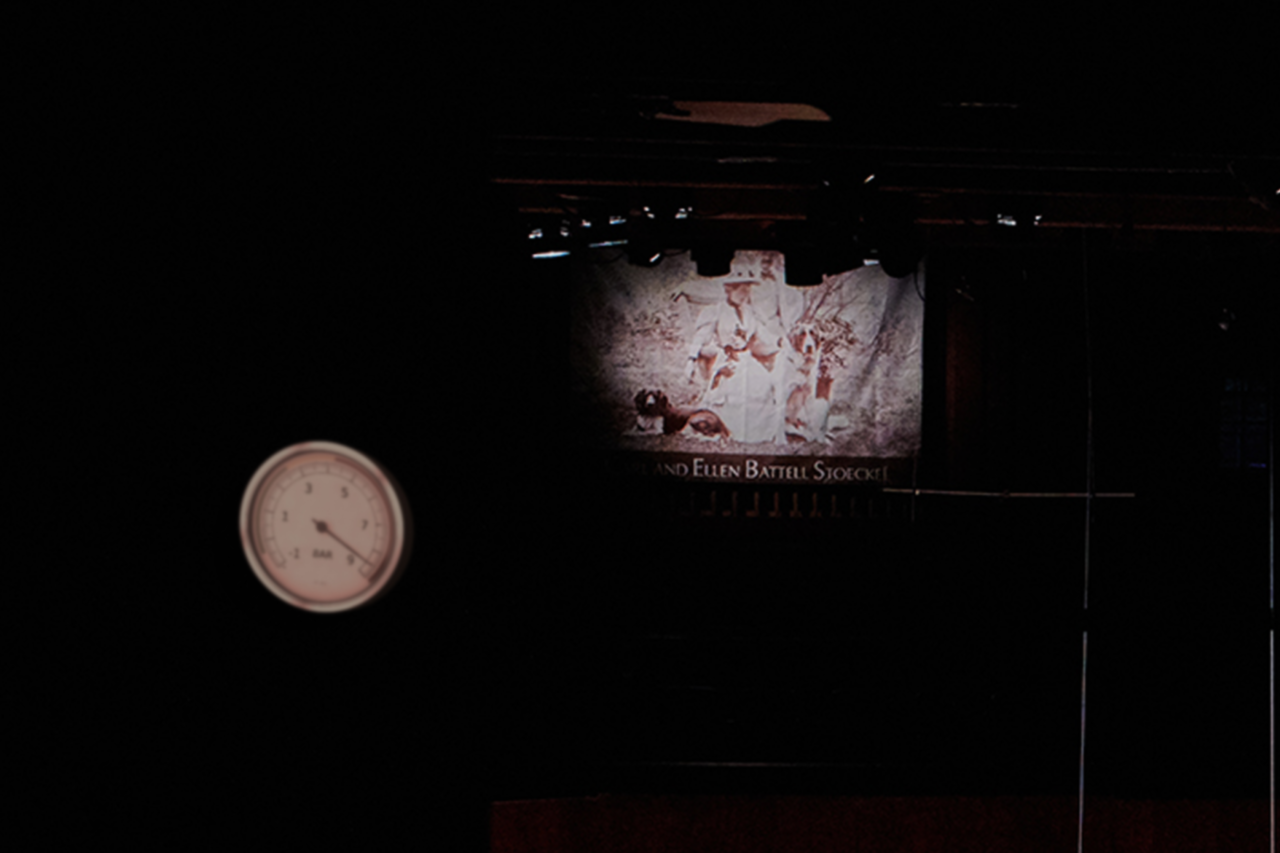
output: **8.5** bar
